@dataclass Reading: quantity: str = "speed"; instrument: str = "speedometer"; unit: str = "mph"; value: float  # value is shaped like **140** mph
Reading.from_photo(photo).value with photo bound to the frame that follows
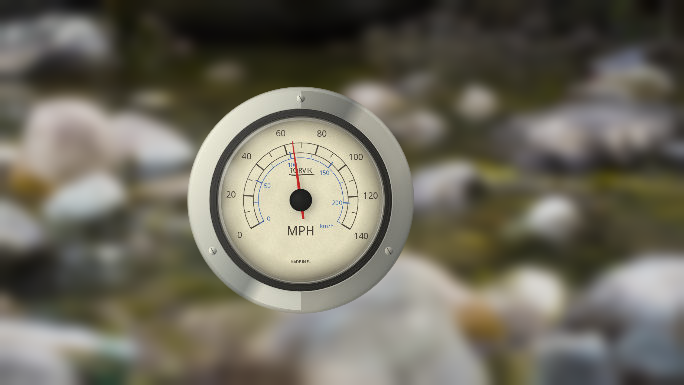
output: **65** mph
